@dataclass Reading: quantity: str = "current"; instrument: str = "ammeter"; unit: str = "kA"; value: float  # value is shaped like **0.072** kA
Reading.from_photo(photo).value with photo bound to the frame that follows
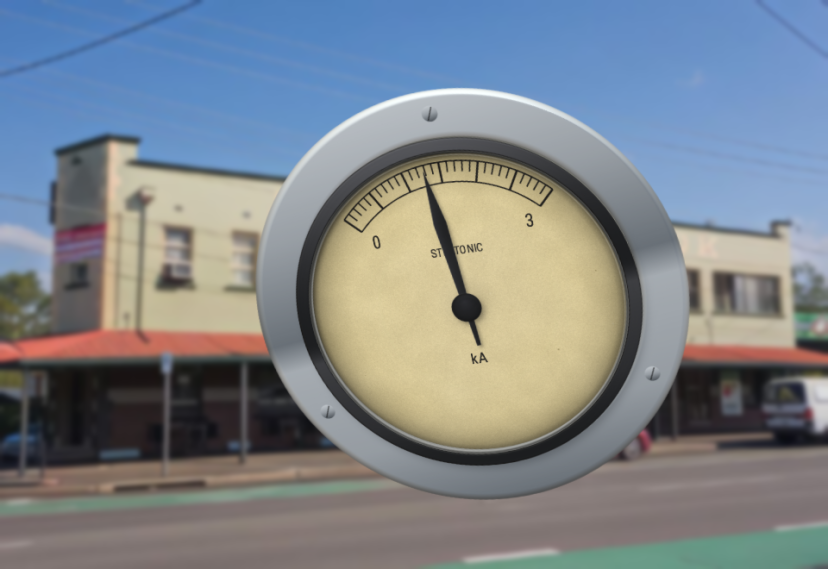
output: **1.3** kA
